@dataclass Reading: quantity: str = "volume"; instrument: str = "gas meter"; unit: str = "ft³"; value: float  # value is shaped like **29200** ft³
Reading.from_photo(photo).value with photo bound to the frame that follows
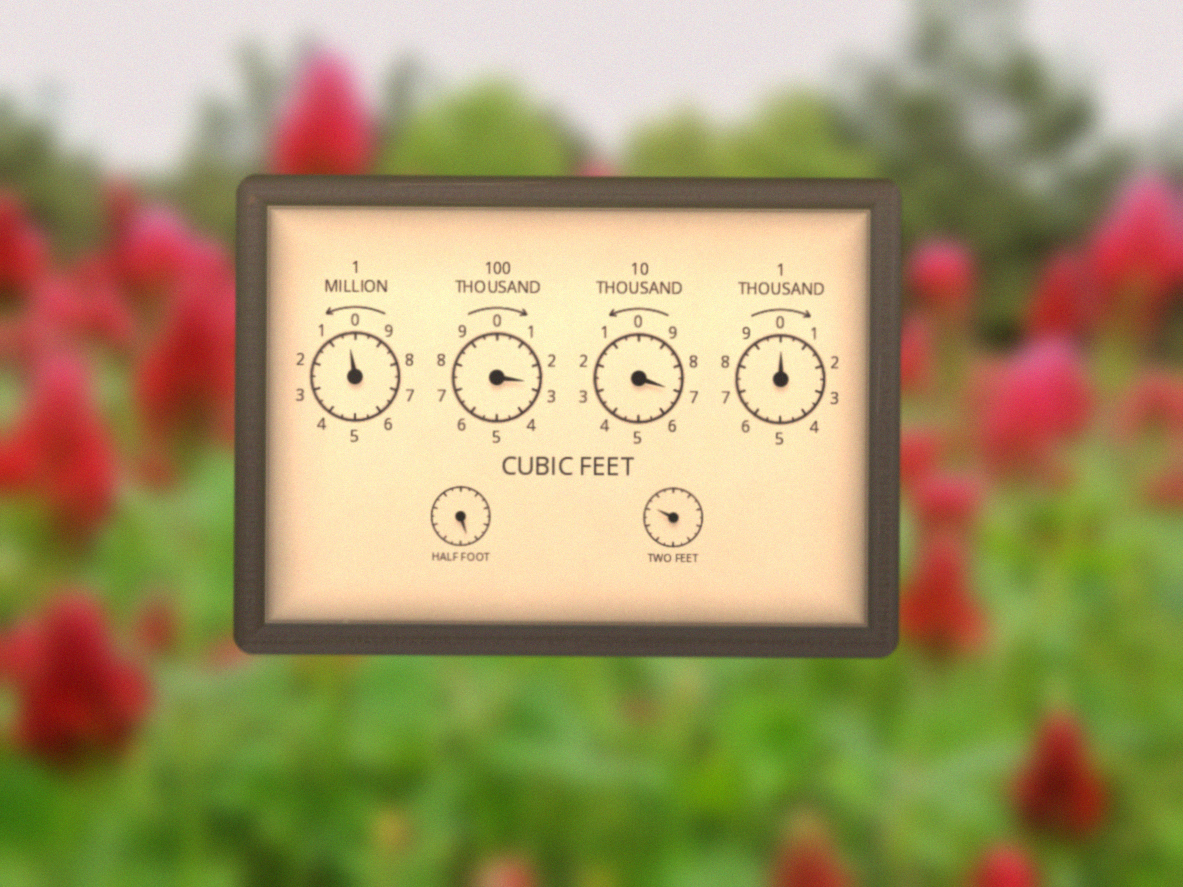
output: **27000** ft³
